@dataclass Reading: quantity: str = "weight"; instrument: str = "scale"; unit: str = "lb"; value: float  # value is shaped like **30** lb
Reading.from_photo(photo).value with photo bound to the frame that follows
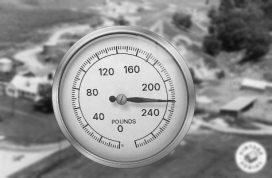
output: **220** lb
